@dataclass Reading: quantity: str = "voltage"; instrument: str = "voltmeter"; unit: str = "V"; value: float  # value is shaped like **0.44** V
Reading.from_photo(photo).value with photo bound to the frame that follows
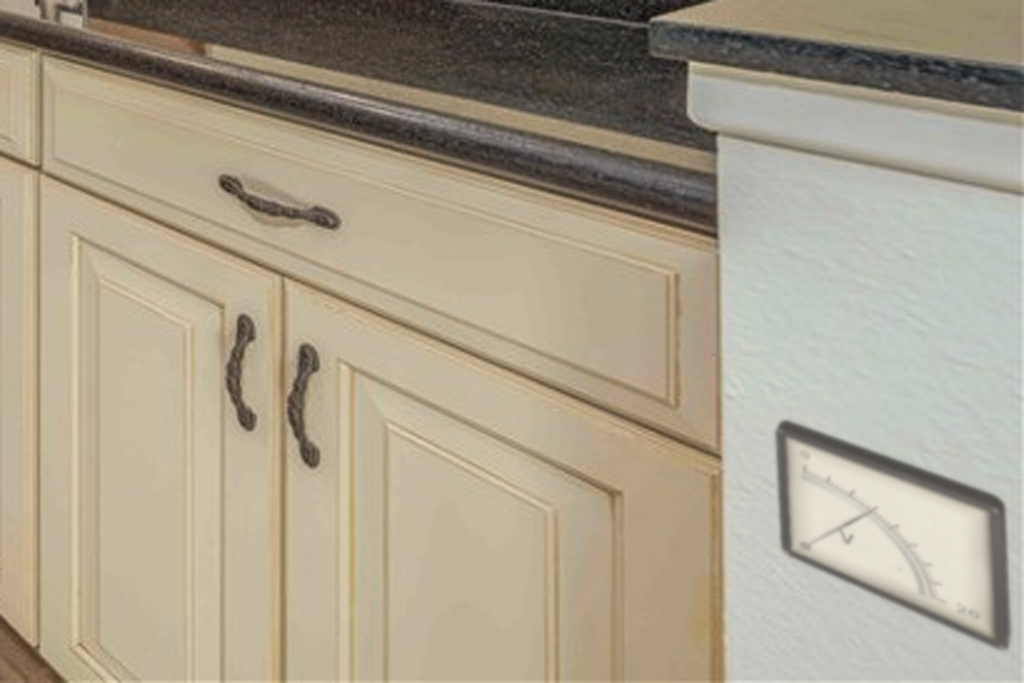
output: **7.5** V
